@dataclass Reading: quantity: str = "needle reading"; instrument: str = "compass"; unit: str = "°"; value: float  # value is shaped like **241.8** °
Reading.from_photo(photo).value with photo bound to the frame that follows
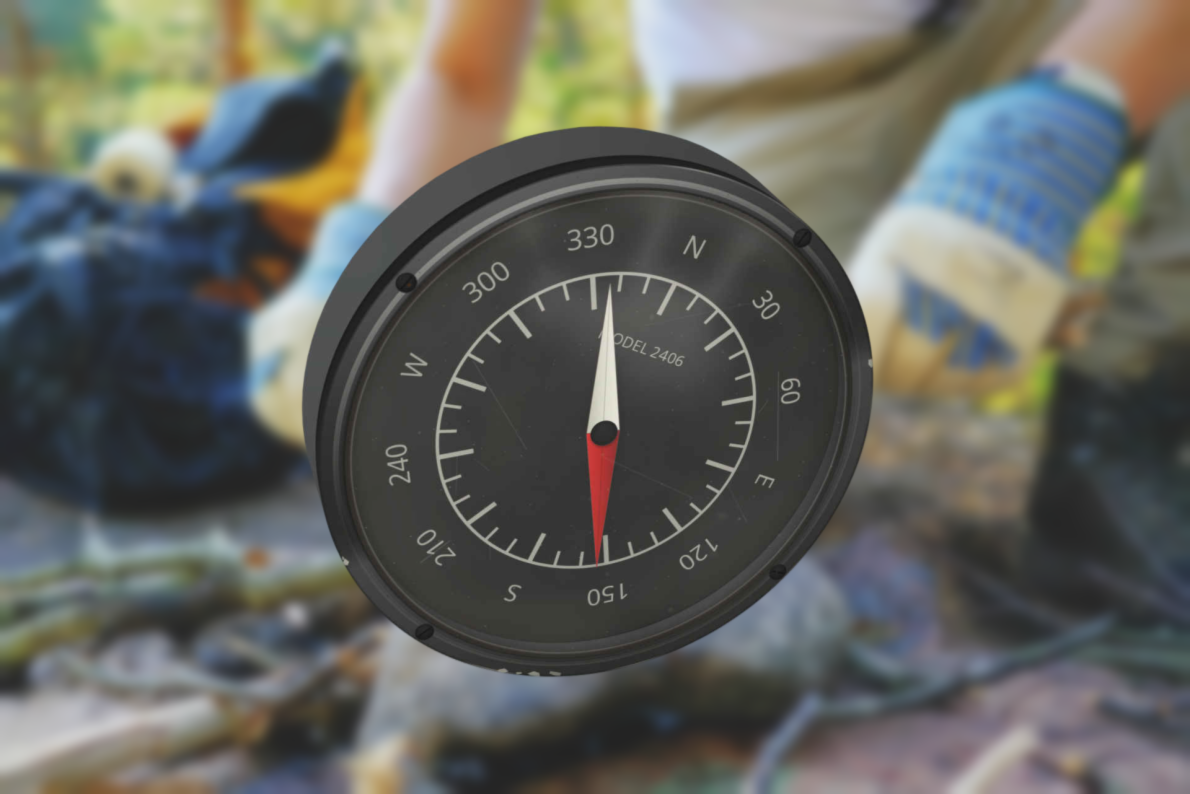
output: **155** °
